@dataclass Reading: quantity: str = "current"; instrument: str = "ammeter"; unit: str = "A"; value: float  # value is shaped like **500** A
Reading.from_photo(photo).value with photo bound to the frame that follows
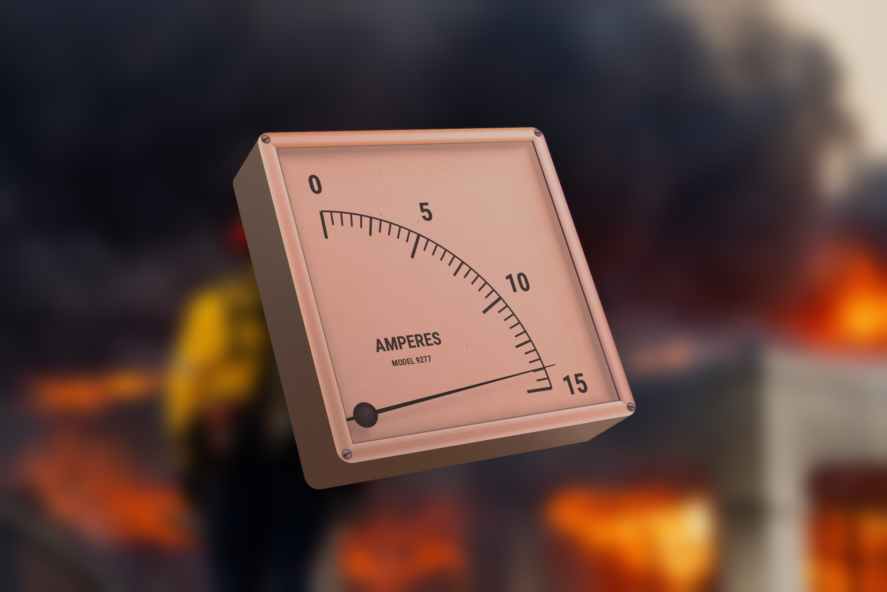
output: **14** A
